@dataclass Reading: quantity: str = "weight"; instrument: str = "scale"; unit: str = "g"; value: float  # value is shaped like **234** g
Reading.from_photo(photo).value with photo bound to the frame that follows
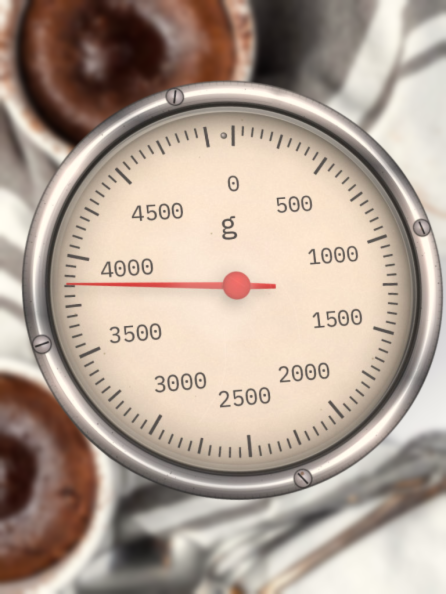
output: **3850** g
